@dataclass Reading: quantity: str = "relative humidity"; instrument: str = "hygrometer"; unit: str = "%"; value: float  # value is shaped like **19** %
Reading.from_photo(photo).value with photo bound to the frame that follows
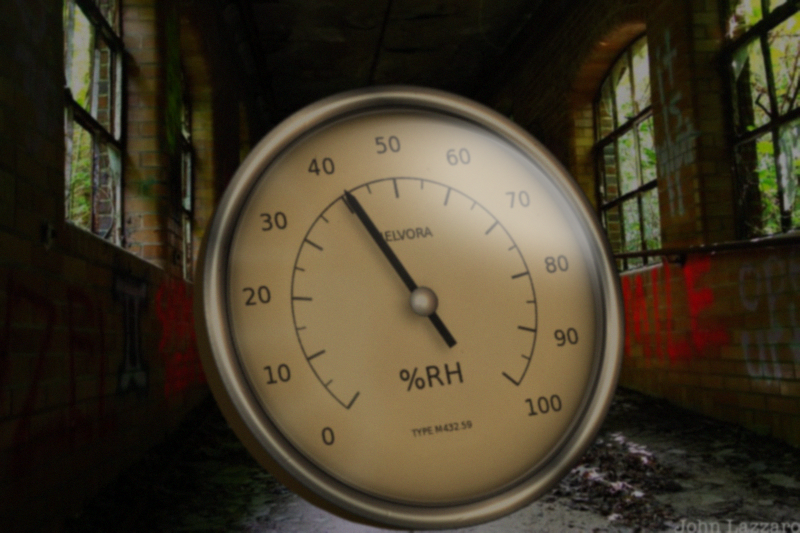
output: **40** %
